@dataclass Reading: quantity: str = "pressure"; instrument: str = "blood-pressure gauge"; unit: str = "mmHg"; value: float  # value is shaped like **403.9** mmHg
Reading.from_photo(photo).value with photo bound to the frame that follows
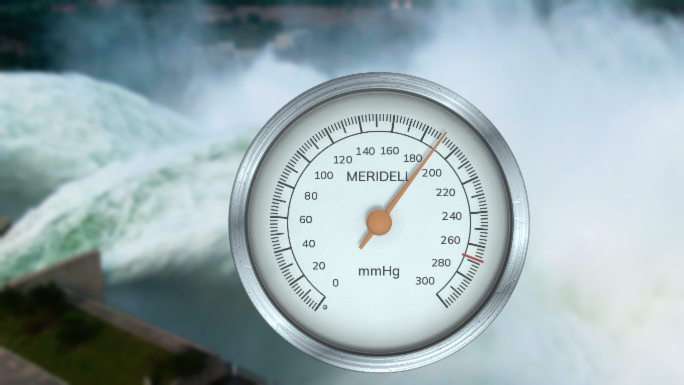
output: **190** mmHg
